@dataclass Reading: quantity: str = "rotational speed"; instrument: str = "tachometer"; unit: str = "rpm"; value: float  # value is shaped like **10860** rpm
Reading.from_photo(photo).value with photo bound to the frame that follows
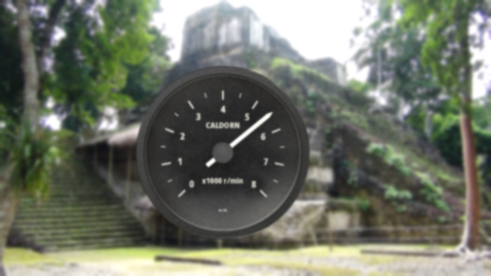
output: **5500** rpm
